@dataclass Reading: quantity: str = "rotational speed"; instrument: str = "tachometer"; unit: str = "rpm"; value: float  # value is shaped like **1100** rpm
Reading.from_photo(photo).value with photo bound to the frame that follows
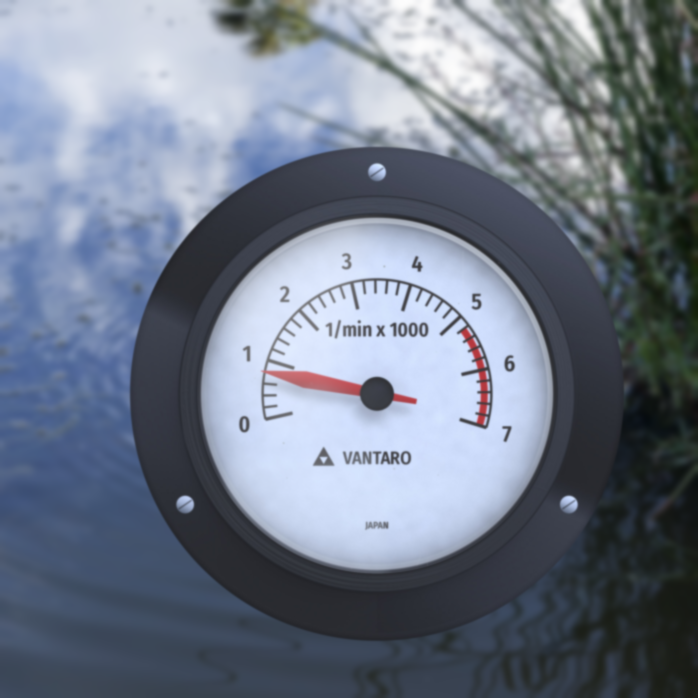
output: **800** rpm
